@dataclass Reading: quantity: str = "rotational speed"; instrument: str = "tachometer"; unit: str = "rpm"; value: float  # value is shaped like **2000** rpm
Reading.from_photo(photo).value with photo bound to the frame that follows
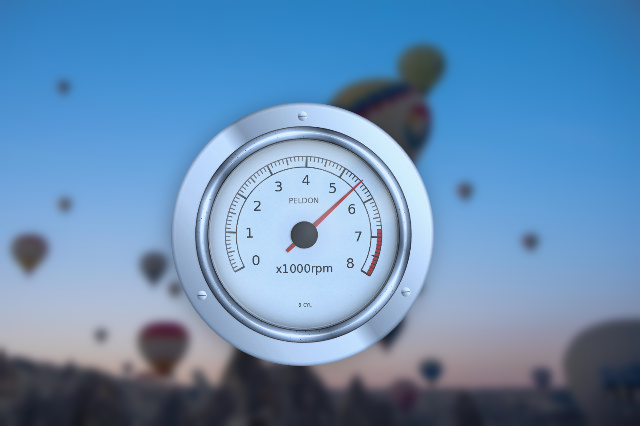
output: **5500** rpm
